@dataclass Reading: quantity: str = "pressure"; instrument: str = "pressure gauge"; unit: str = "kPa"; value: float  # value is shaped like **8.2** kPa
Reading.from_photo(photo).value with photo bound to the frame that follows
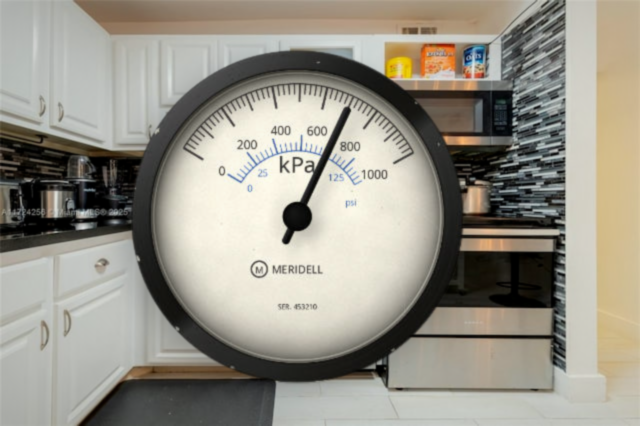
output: **700** kPa
